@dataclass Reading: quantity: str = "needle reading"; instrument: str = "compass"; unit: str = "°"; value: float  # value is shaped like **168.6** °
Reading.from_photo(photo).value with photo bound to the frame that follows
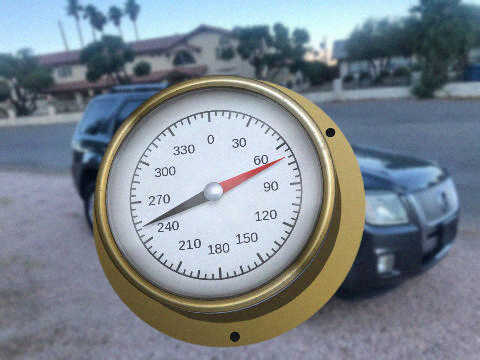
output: **70** °
